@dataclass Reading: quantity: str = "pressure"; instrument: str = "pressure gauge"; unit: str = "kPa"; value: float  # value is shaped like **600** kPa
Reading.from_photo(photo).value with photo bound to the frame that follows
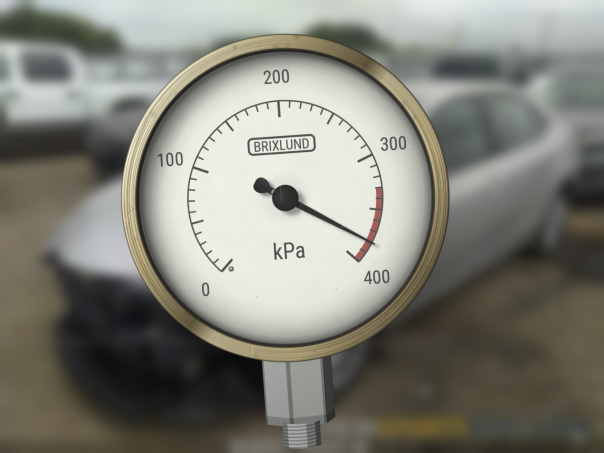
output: **380** kPa
